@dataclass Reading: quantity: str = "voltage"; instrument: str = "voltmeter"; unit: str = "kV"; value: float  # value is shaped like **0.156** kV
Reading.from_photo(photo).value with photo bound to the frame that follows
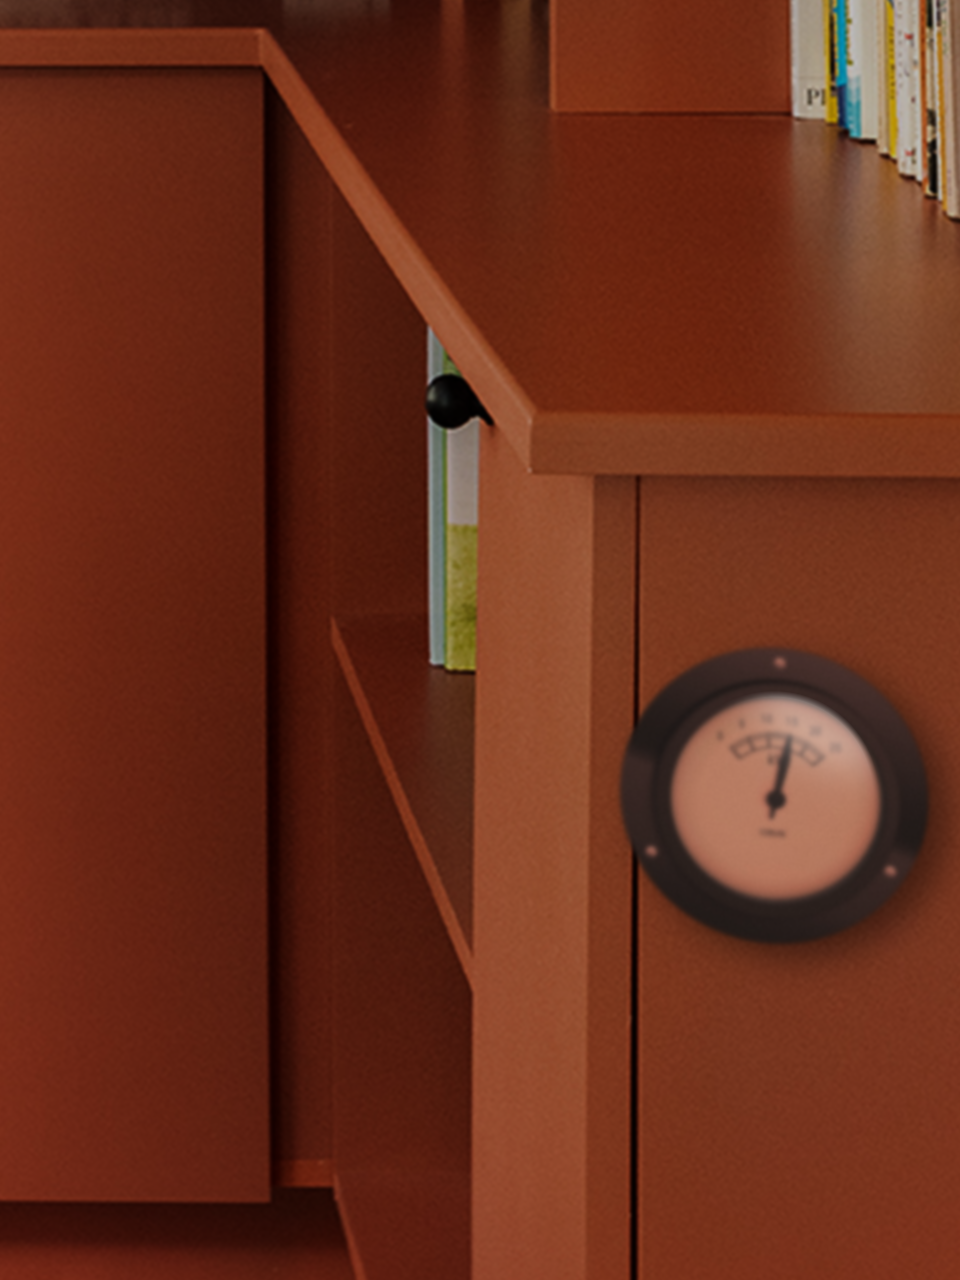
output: **15** kV
